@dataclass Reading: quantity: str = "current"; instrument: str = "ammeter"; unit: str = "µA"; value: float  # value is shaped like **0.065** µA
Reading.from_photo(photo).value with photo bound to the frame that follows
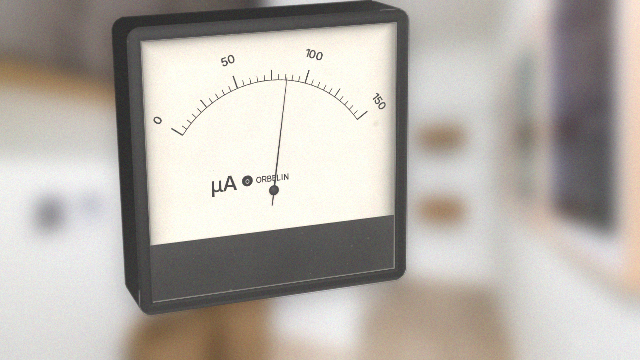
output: **85** µA
